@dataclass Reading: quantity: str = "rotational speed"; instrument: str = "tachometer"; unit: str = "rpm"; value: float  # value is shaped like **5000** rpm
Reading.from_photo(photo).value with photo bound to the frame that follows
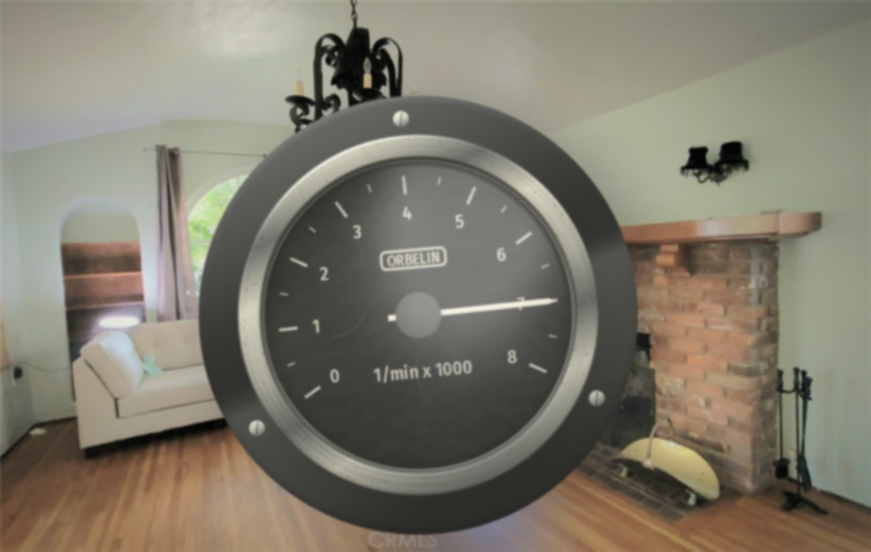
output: **7000** rpm
